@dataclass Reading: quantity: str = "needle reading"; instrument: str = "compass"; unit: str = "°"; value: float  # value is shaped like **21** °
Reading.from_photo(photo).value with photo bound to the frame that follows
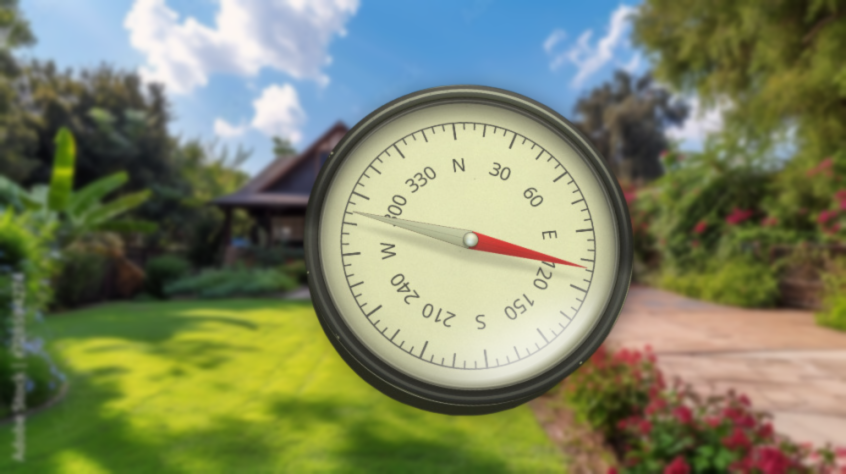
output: **110** °
